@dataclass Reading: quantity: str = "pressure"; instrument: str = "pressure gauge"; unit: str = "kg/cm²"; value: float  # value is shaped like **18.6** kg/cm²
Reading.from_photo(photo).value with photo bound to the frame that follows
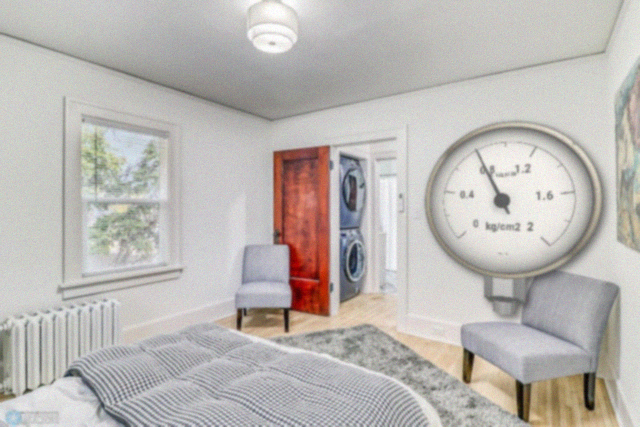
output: **0.8** kg/cm²
